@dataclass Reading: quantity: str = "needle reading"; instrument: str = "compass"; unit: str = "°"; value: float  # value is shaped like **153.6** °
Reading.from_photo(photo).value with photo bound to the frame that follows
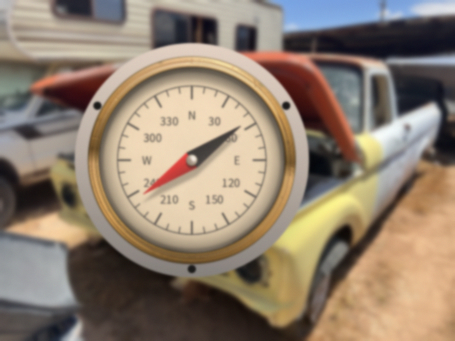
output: **235** °
